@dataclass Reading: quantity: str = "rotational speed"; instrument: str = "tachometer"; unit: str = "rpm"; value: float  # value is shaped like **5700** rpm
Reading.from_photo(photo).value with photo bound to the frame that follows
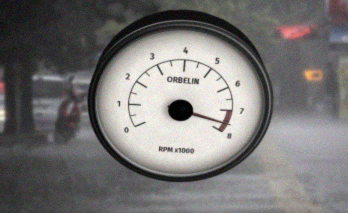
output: **7500** rpm
